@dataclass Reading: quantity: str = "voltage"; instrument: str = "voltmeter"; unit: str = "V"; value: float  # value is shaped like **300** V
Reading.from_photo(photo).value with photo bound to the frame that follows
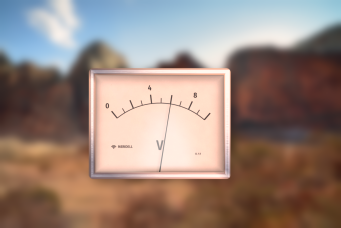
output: **6** V
